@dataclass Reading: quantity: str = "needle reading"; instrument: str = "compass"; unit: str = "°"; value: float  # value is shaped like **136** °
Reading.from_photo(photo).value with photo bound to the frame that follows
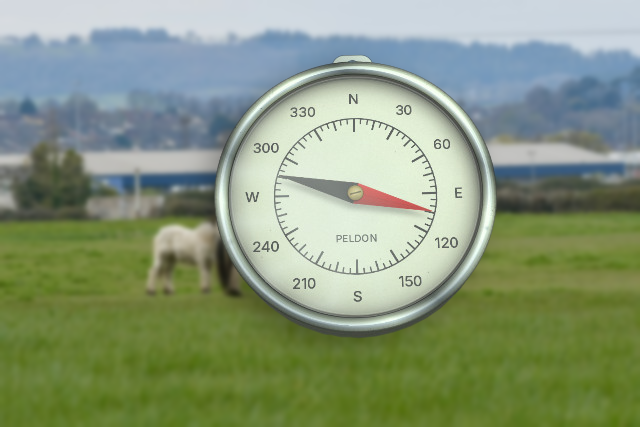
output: **105** °
